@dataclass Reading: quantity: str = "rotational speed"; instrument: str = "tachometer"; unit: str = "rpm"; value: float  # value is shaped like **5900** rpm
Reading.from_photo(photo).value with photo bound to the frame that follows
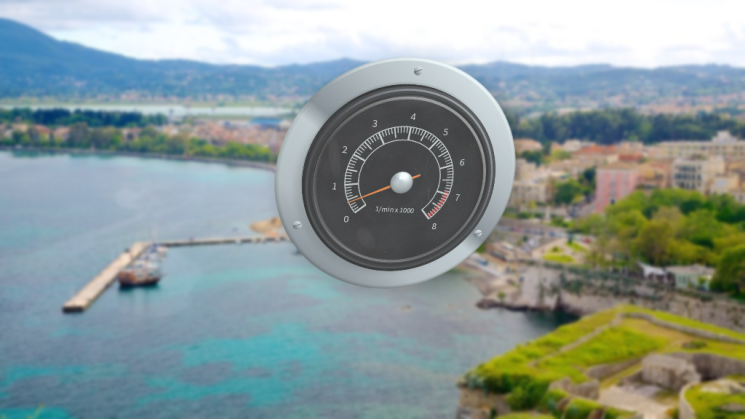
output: **500** rpm
